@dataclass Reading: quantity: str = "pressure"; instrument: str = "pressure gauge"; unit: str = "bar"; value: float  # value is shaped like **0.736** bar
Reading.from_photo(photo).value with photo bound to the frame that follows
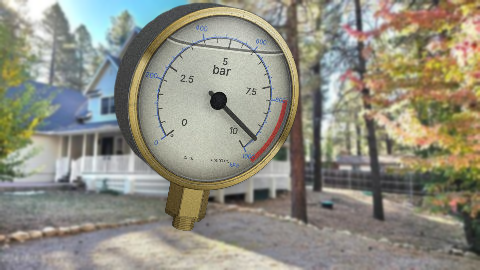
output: **9.5** bar
